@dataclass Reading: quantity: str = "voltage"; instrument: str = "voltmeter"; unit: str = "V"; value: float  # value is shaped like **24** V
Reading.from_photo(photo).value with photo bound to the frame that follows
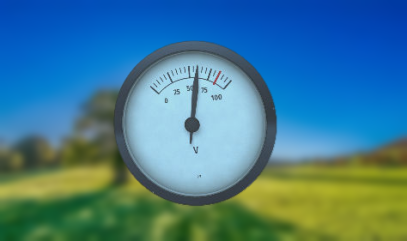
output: **60** V
